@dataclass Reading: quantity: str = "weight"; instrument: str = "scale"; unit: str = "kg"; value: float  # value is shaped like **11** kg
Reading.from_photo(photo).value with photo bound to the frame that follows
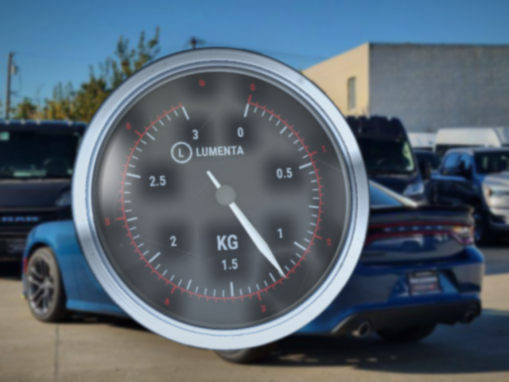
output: **1.2** kg
